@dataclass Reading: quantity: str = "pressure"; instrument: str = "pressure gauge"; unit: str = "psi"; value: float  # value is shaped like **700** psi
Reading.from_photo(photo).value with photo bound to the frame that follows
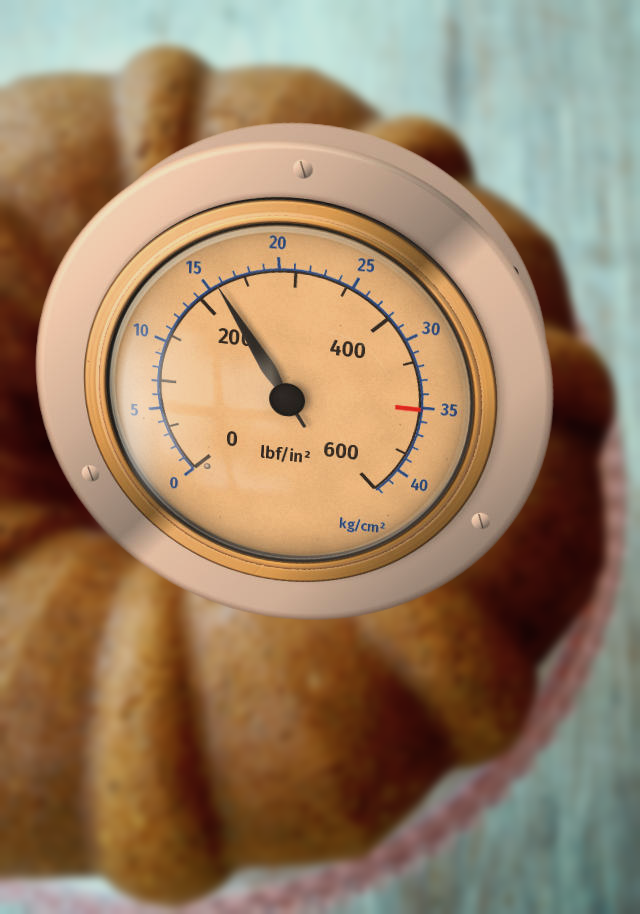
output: **225** psi
